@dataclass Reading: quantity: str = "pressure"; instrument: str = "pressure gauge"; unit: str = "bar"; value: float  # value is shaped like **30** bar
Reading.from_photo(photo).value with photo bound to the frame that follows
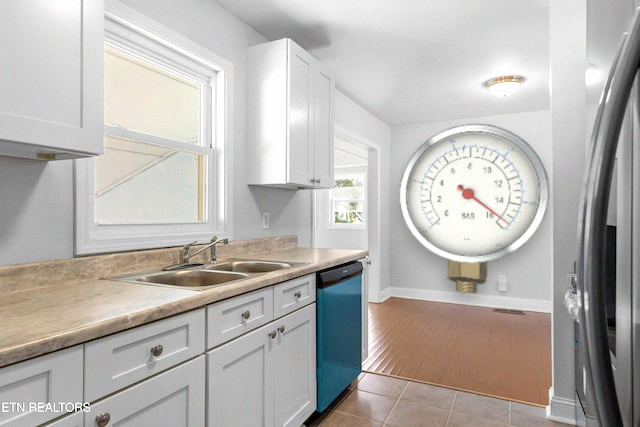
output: **15.5** bar
